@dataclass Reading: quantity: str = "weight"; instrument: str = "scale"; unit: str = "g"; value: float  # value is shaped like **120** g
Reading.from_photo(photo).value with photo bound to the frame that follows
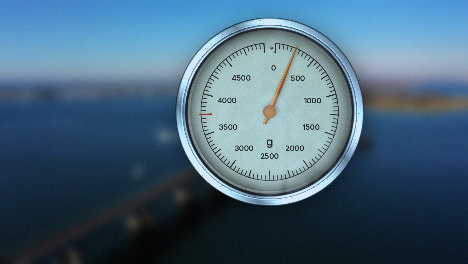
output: **250** g
